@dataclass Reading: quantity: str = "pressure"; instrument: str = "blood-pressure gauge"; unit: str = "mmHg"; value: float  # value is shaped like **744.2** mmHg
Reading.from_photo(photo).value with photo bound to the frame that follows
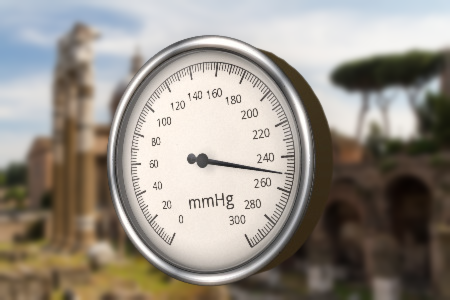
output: **250** mmHg
